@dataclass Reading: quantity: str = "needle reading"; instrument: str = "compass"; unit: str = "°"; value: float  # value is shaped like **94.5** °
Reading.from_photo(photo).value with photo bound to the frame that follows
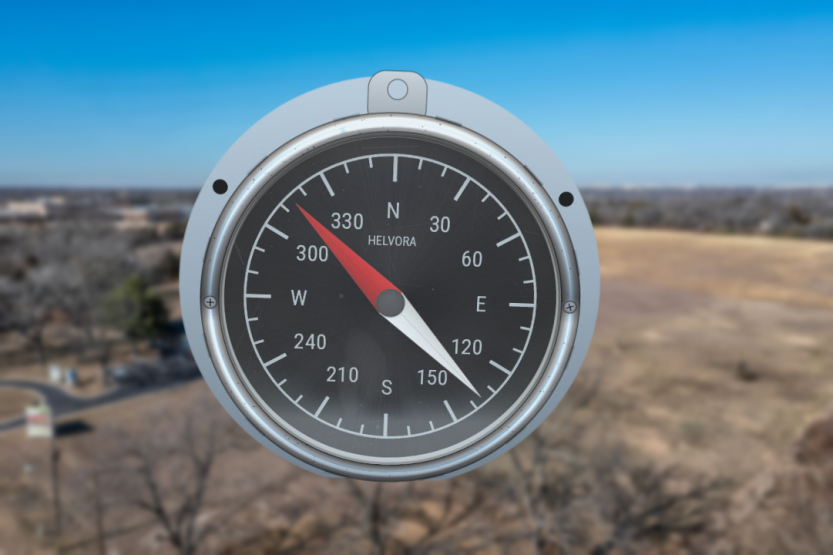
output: **315** °
